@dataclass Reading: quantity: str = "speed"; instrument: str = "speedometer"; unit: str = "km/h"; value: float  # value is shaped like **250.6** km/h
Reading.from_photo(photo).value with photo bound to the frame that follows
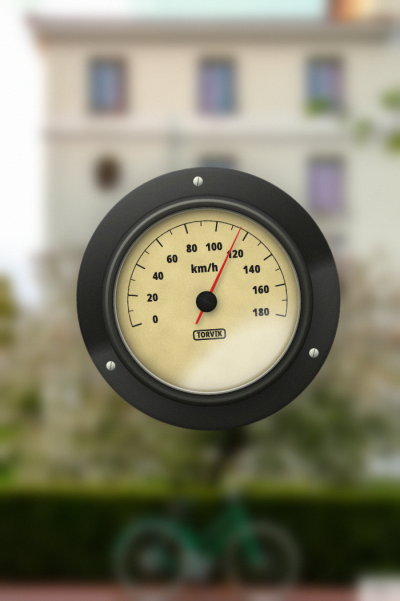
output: **115** km/h
